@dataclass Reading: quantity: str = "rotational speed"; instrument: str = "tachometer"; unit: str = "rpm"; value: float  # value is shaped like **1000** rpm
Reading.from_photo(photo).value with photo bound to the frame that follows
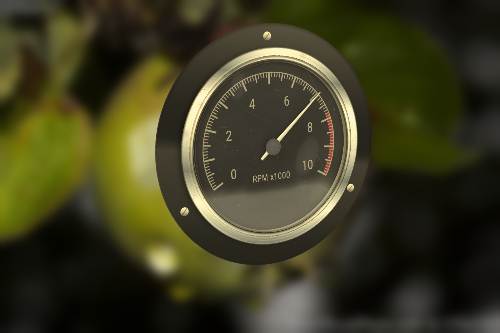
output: **7000** rpm
